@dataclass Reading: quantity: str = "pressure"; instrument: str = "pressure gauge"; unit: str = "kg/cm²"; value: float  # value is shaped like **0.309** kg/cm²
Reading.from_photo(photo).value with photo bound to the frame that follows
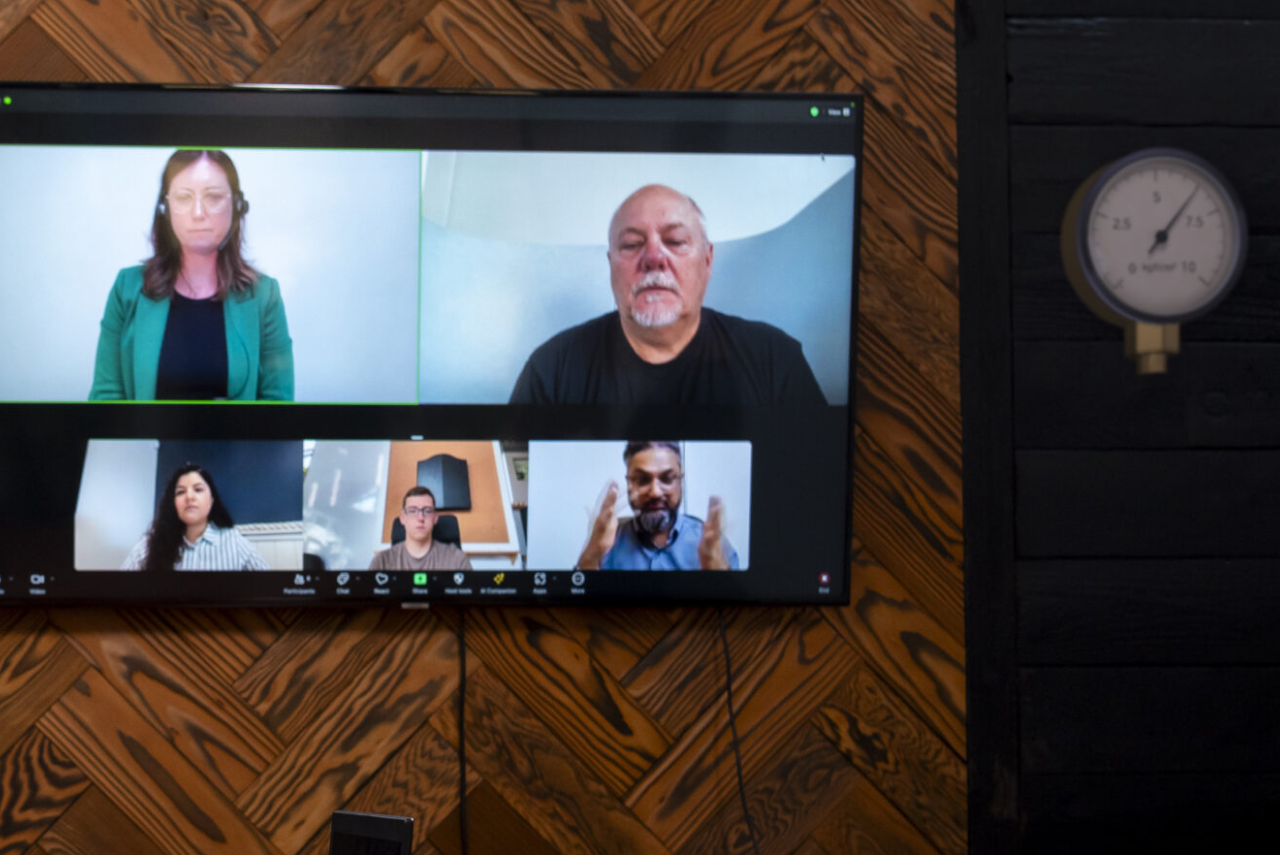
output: **6.5** kg/cm²
